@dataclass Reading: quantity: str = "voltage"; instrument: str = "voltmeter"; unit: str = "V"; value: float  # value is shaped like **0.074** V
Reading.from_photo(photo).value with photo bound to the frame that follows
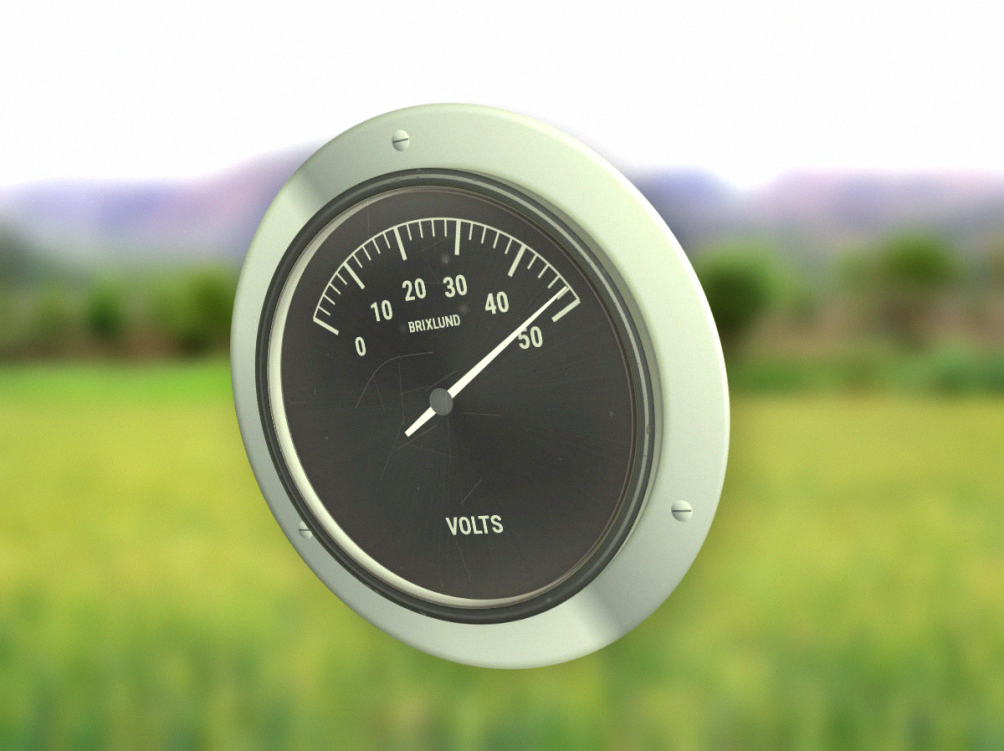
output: **48** V
